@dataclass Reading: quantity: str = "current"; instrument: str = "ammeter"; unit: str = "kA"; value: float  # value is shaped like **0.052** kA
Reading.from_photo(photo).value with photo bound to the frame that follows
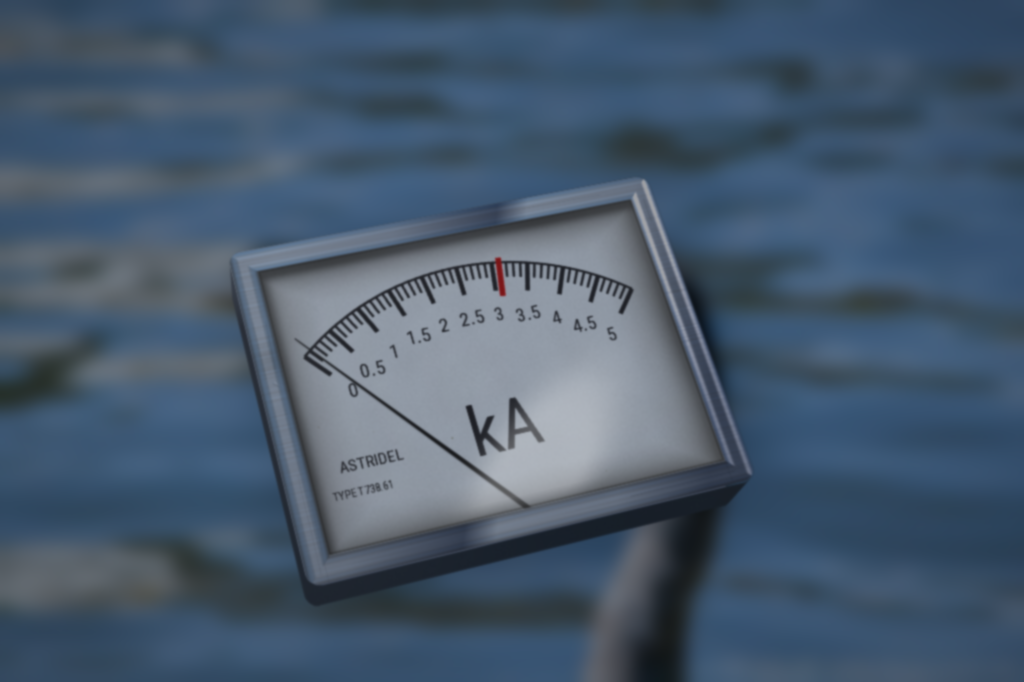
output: **0.1** kA
